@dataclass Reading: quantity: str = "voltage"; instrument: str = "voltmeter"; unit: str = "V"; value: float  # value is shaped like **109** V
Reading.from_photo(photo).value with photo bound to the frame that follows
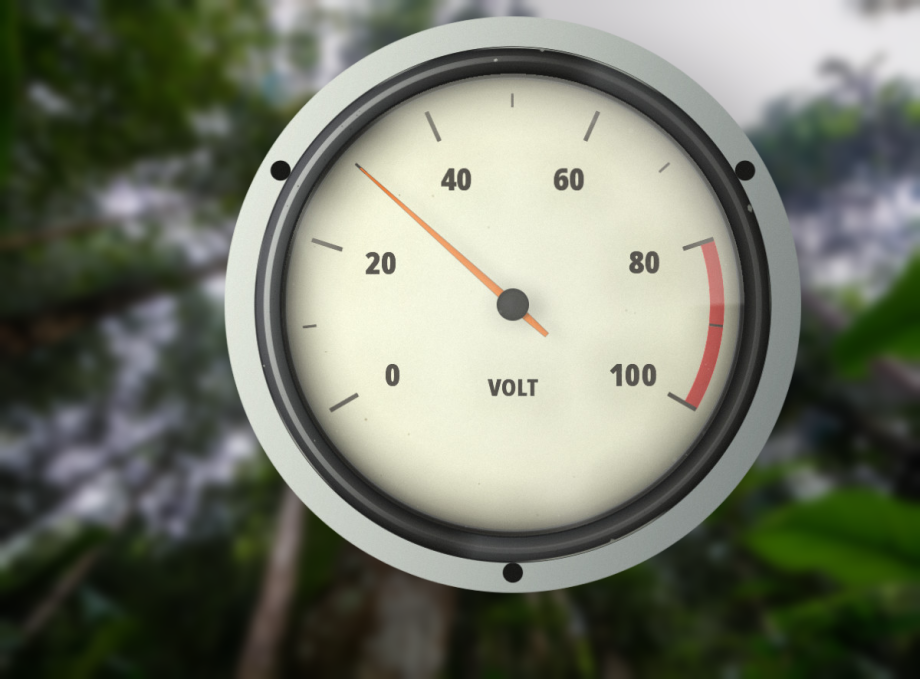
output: **30** V
